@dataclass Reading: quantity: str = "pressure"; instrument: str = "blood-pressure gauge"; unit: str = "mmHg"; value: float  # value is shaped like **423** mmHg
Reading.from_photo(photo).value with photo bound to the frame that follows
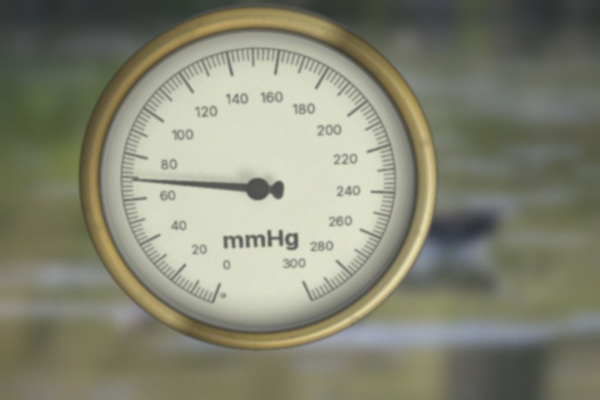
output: **70** mmHg
